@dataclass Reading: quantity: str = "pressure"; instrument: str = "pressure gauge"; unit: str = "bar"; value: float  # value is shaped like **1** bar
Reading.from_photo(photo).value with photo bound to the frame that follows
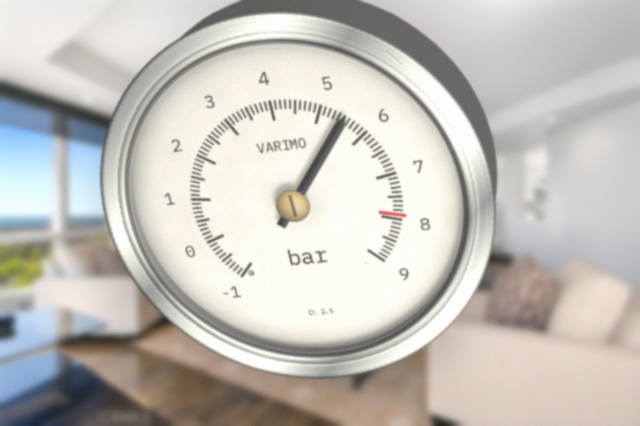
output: **5.5** bar
